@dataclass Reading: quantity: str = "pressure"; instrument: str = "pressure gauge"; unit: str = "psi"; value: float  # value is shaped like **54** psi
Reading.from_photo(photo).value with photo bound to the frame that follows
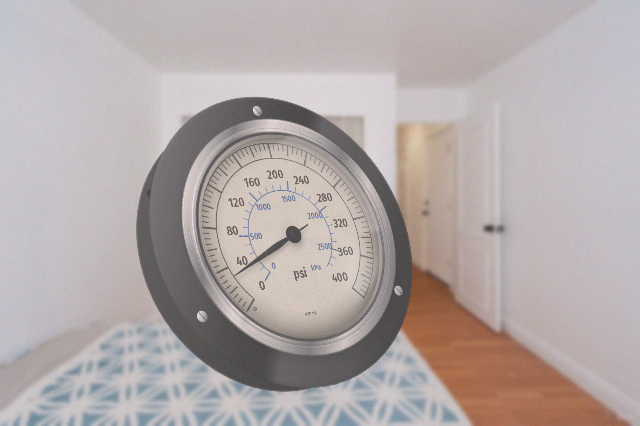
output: **30** psi
